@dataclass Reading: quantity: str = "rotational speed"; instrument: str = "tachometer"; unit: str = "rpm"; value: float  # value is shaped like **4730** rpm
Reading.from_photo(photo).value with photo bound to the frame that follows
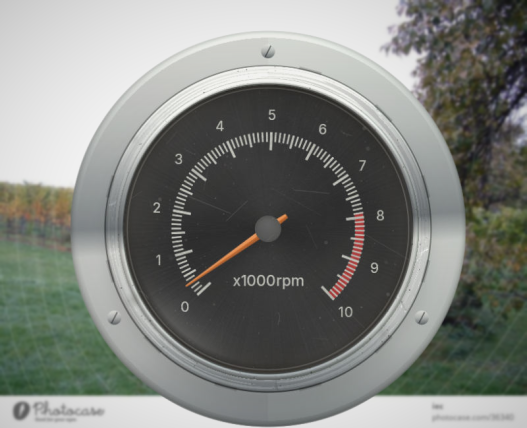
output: **300** rpm
